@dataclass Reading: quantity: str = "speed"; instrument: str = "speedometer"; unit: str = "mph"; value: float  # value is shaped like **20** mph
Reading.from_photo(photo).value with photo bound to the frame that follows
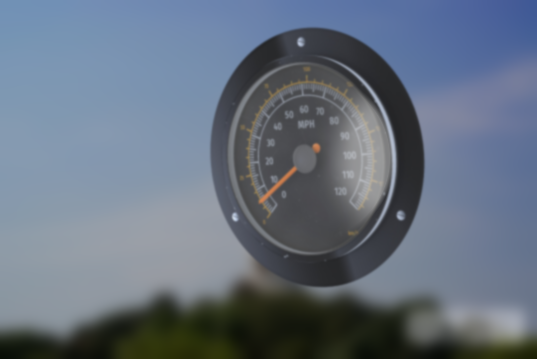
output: **5** mph
